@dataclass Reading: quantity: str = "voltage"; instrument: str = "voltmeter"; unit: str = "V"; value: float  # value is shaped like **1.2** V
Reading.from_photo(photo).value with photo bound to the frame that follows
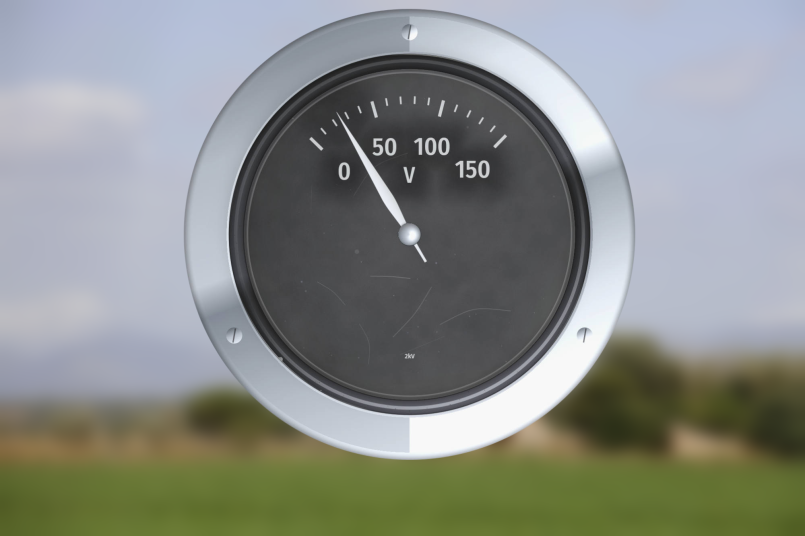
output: **25** V
